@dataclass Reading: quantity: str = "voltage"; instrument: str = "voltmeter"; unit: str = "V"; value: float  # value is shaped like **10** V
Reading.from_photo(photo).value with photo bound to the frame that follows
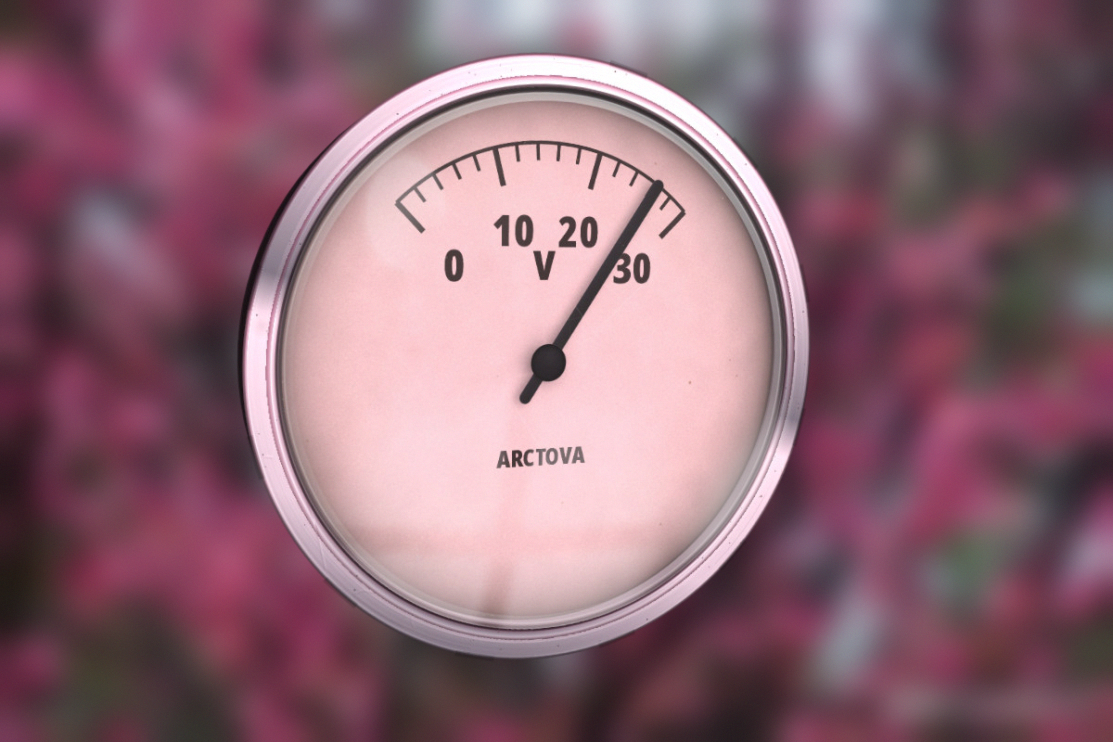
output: **26** V
